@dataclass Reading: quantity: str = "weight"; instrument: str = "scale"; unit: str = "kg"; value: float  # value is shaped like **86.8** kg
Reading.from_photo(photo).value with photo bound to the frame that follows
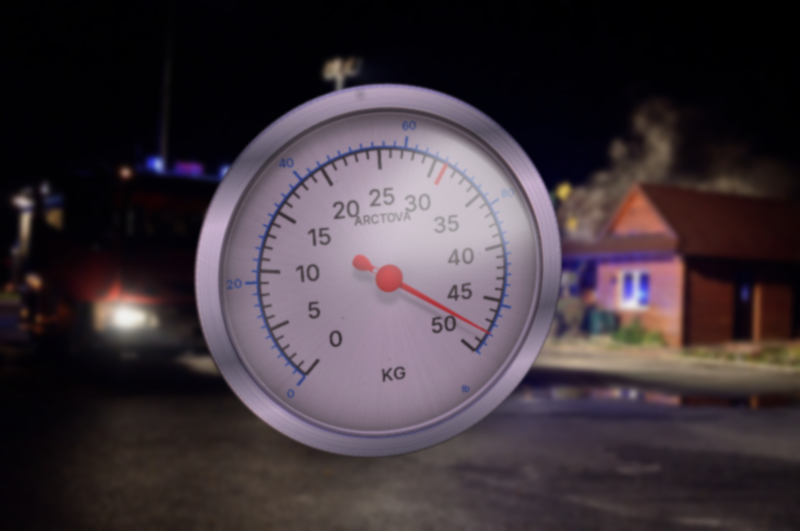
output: **48** kg
